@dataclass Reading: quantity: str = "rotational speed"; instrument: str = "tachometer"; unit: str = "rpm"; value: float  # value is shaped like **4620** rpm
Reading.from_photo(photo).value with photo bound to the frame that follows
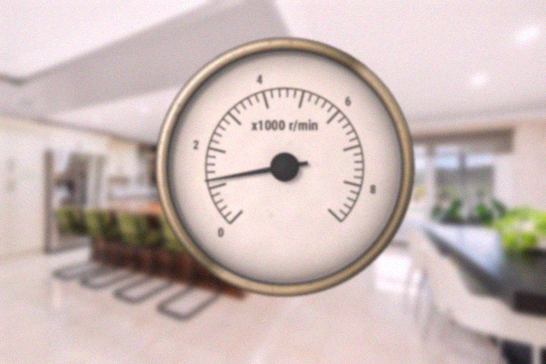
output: **1200** rpm
